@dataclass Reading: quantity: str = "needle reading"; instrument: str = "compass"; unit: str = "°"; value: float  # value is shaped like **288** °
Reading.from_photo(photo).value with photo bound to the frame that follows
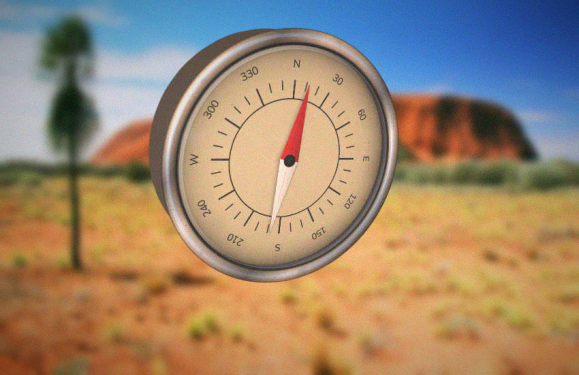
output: **10** °
